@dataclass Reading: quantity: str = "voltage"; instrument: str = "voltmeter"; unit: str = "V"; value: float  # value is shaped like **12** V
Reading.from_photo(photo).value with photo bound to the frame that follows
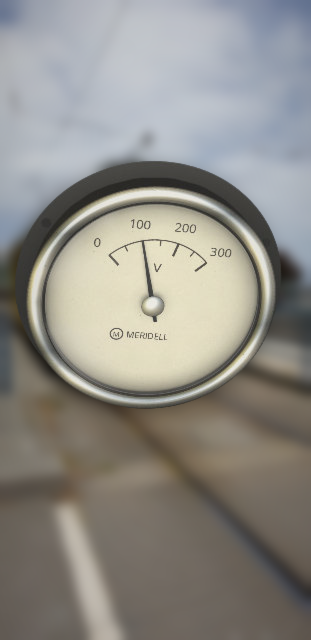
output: **100** V
